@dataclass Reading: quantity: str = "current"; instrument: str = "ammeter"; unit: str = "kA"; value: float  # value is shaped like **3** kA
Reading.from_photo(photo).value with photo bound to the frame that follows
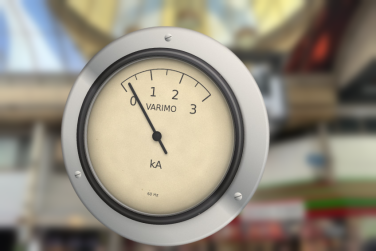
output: **0.25** kA
